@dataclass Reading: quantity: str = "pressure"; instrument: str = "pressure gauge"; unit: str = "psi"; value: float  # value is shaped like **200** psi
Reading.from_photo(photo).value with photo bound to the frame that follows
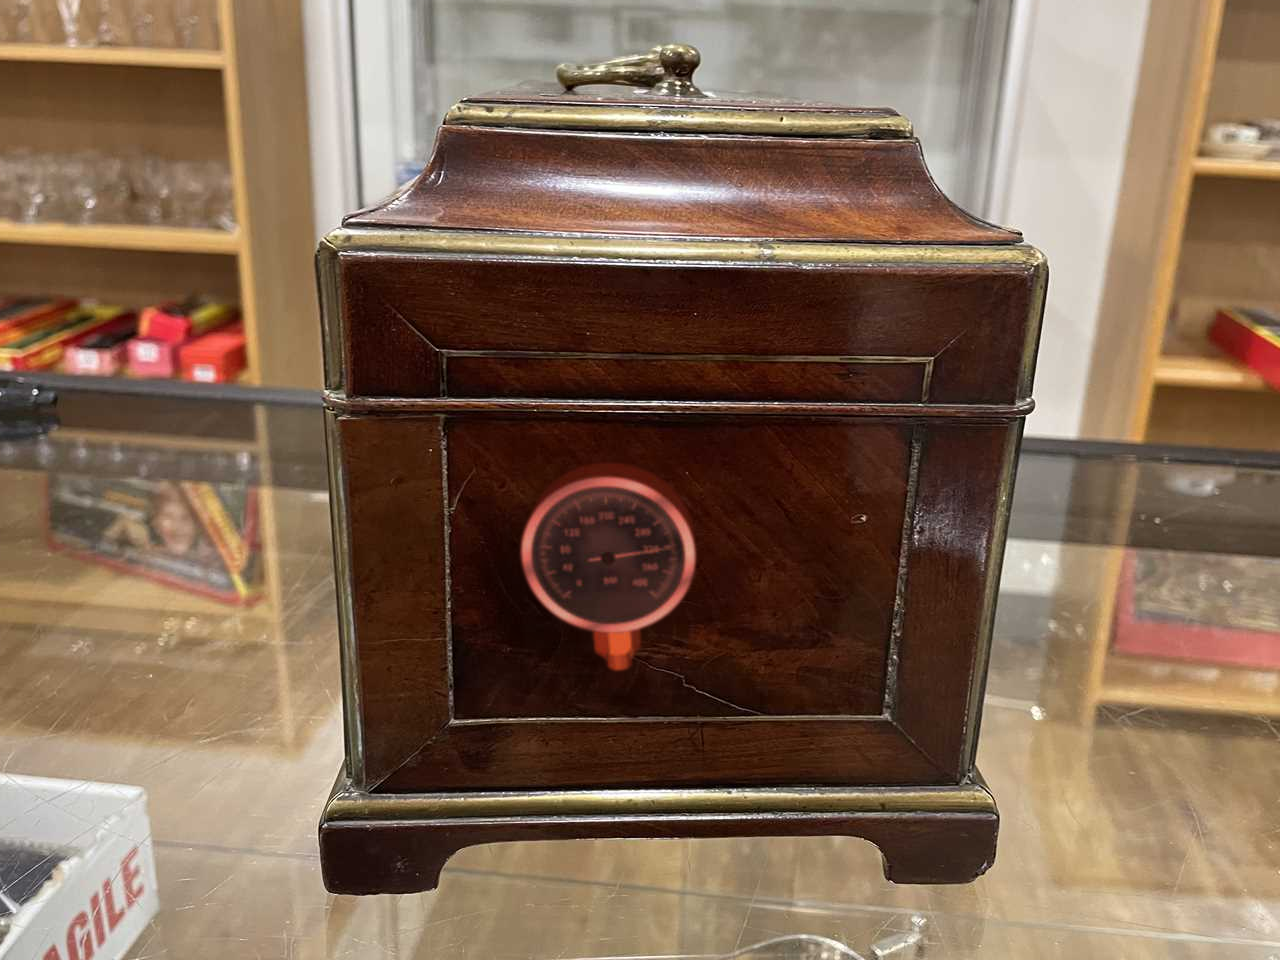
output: **320** psi
